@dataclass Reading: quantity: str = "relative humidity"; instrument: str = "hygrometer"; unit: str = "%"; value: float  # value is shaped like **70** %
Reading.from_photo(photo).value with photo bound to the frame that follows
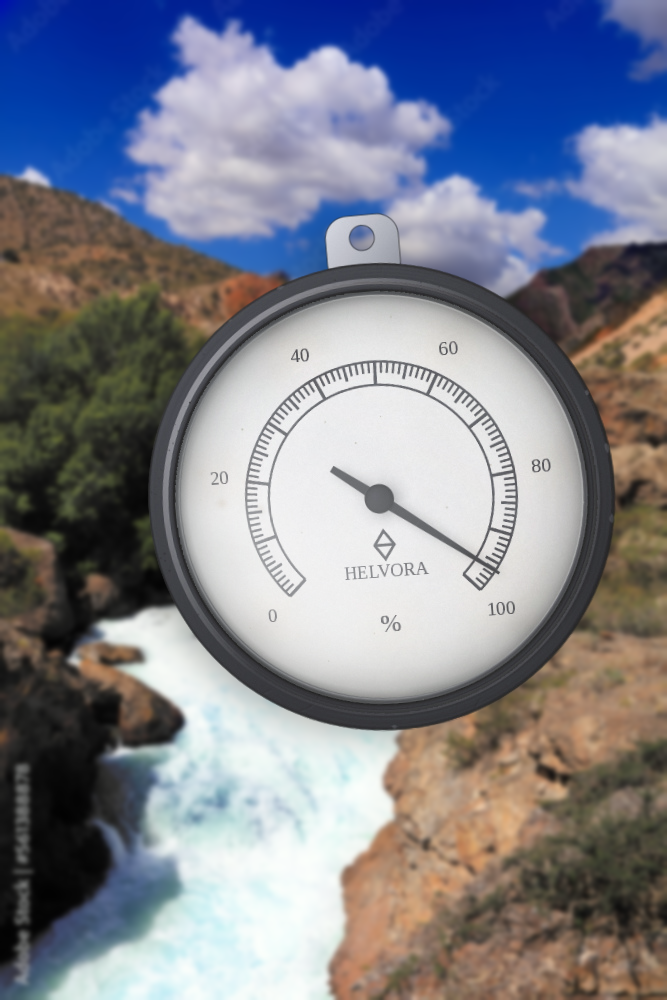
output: **96** %
